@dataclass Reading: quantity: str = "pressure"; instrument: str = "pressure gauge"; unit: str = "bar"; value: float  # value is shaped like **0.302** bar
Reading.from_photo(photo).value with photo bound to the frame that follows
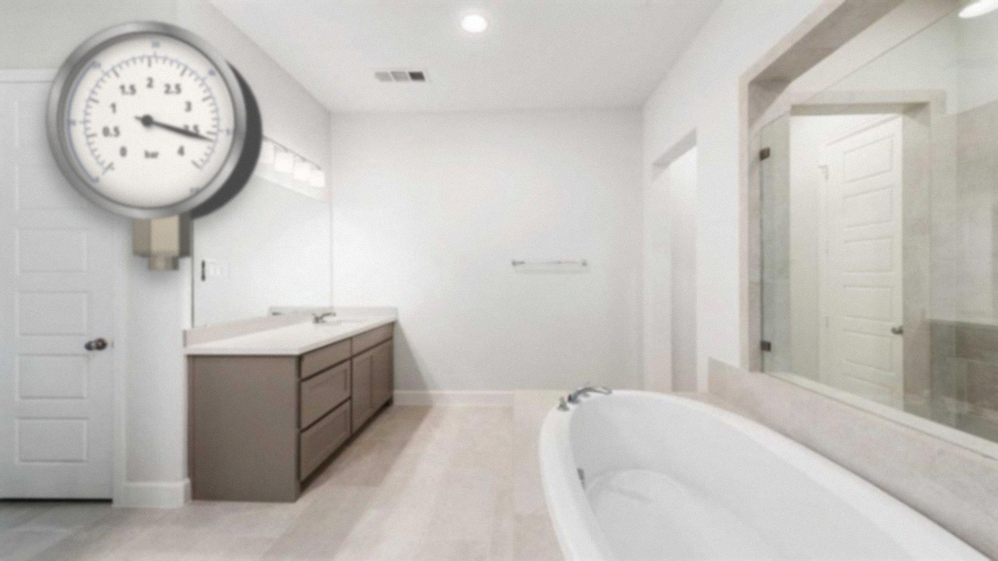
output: **3.6** bar
